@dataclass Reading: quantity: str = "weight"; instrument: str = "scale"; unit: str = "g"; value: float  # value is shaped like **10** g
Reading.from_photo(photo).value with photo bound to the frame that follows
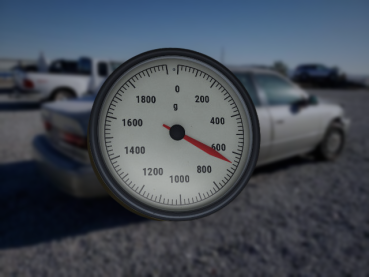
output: **660** g
